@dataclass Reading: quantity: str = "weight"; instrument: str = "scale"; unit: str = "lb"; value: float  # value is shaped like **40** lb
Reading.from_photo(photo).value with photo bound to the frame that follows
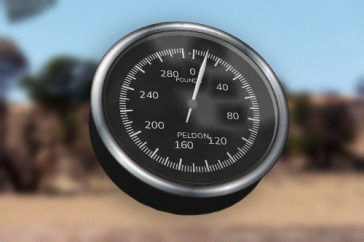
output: **10** lb
